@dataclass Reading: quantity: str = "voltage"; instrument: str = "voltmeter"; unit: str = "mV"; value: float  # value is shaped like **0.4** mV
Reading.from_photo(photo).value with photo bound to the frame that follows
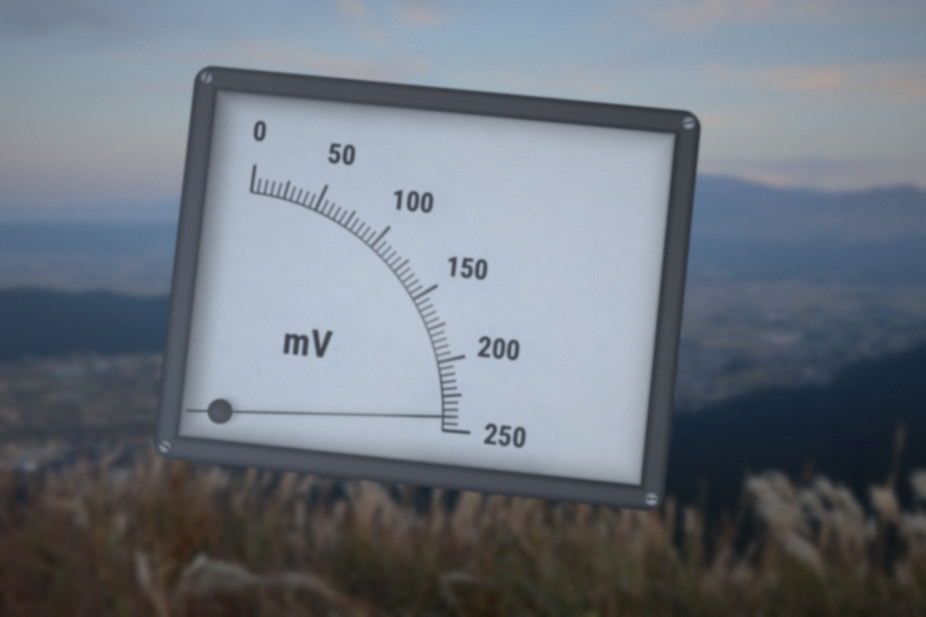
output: **240** mV
